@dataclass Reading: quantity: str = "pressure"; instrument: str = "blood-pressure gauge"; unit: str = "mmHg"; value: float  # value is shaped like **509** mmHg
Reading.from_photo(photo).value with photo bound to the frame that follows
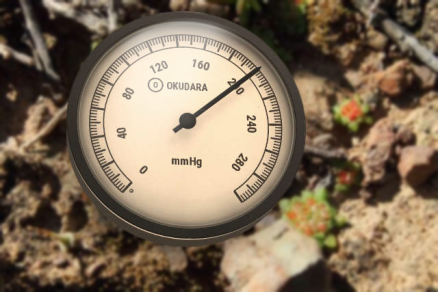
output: **200** mmHg
